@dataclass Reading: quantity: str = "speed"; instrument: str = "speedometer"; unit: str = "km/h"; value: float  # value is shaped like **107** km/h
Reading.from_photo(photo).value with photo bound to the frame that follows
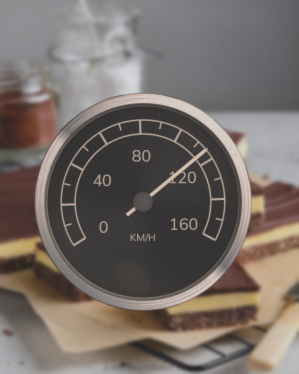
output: **115** km/h
